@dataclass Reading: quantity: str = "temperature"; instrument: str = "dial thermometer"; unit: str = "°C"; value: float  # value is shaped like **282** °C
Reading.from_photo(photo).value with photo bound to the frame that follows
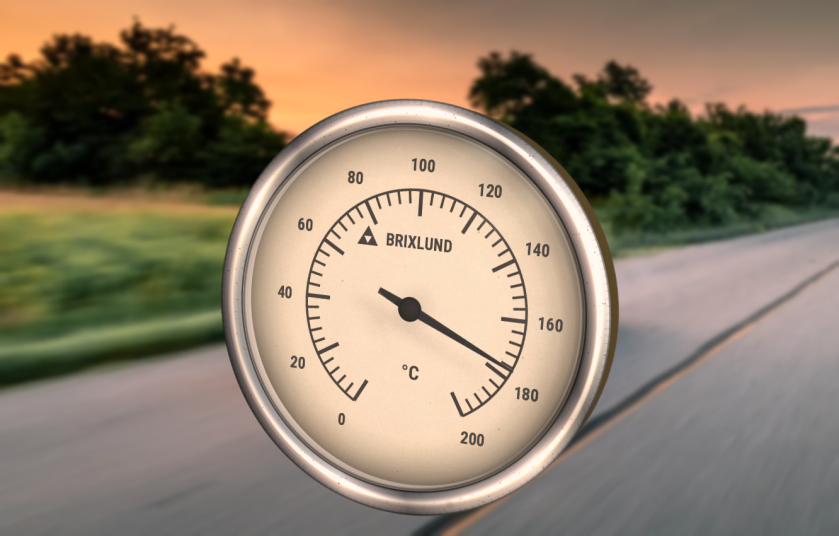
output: **176** °C
